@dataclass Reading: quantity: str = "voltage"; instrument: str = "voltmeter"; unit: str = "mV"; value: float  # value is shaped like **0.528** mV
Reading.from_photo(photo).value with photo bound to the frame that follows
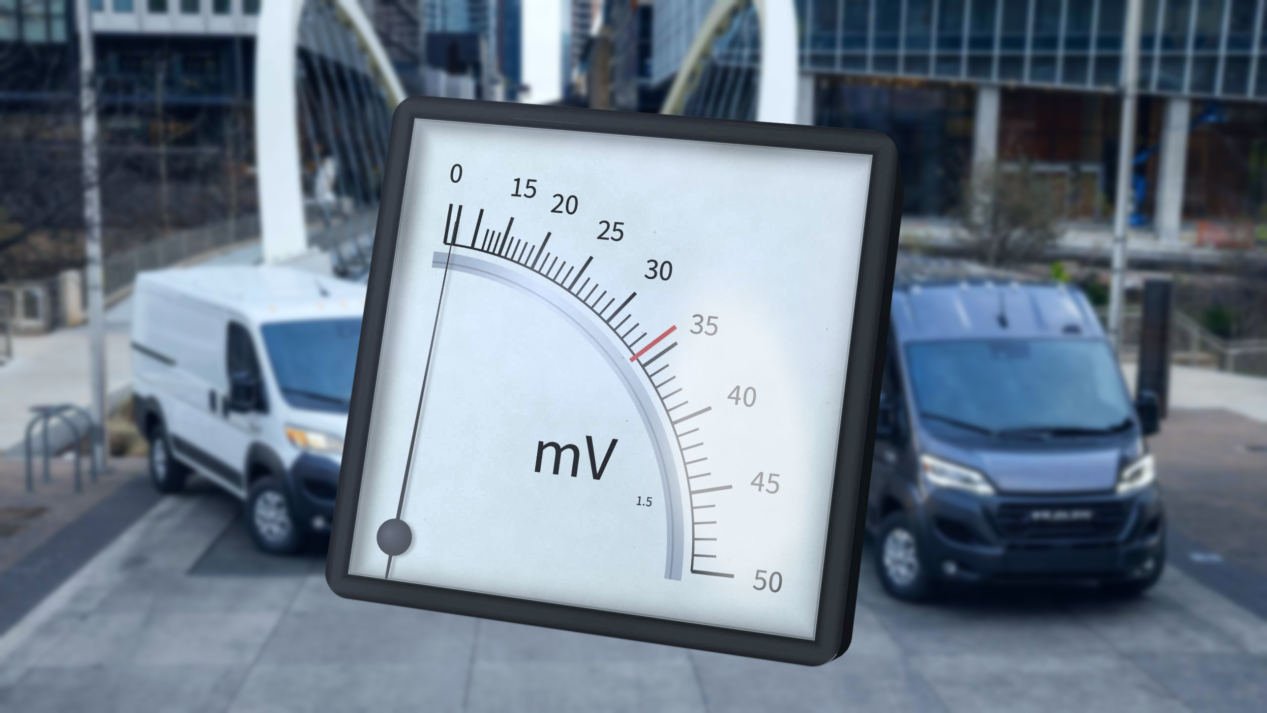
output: **5** mV
